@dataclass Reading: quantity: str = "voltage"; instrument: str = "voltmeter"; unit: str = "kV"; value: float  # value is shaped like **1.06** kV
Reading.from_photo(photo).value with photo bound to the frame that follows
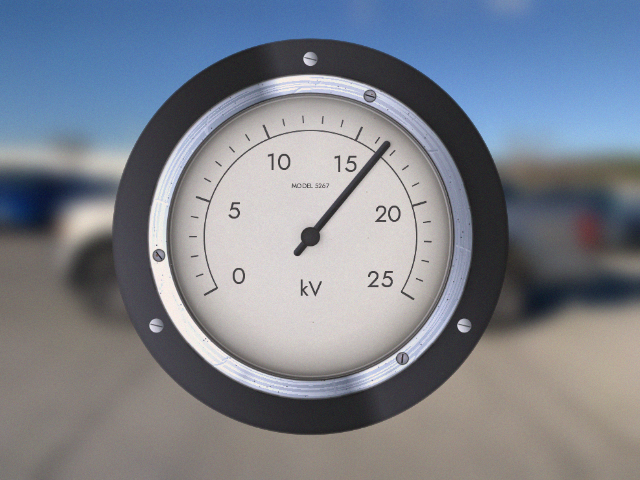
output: **16.5** kV
